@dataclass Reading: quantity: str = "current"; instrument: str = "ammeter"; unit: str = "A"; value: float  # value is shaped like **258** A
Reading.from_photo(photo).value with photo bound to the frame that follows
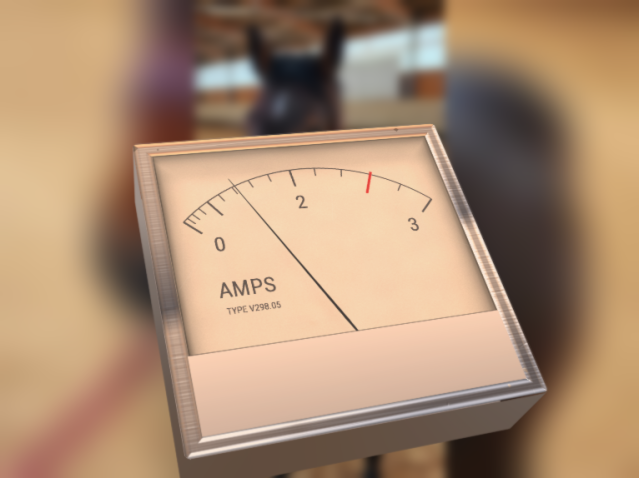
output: **1.4** A
